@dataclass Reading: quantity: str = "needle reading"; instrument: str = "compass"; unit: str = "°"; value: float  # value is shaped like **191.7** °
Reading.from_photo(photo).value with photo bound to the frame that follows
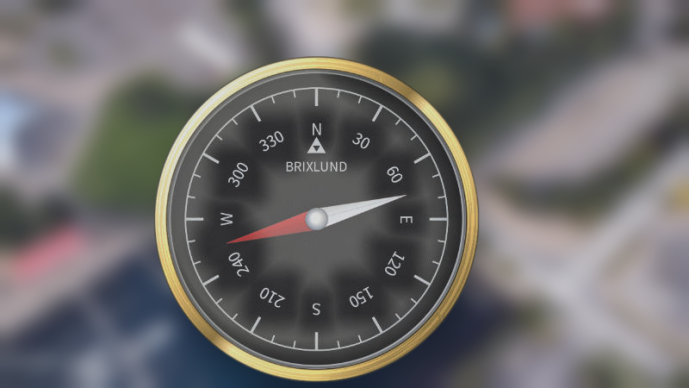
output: **255** °
